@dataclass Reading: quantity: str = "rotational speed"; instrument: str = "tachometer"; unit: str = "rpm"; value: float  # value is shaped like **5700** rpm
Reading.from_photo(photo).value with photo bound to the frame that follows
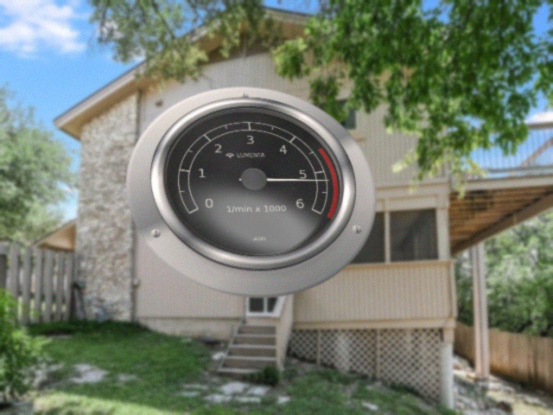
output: **5250** rpm
